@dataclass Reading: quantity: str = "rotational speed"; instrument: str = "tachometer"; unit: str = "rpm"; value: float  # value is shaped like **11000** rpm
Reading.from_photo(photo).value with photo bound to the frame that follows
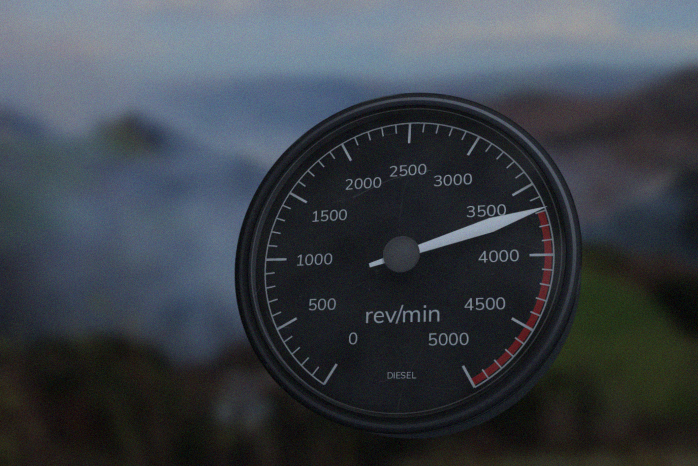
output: **3700** rpm
